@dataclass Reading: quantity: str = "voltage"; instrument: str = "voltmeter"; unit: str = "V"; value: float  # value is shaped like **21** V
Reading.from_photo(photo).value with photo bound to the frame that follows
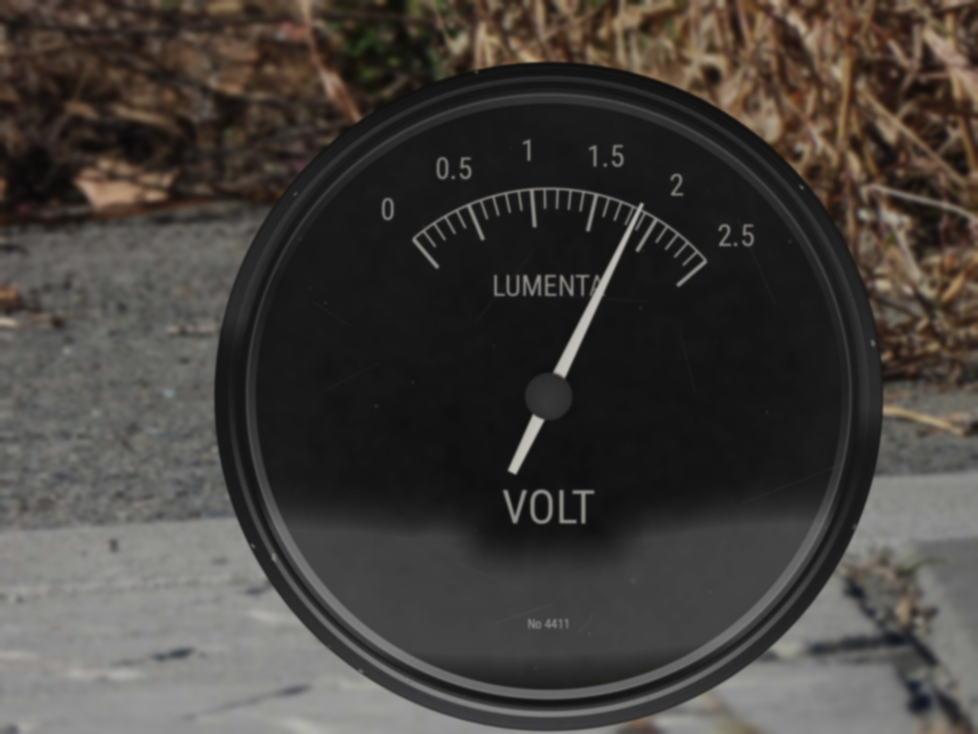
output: **1.85** V
